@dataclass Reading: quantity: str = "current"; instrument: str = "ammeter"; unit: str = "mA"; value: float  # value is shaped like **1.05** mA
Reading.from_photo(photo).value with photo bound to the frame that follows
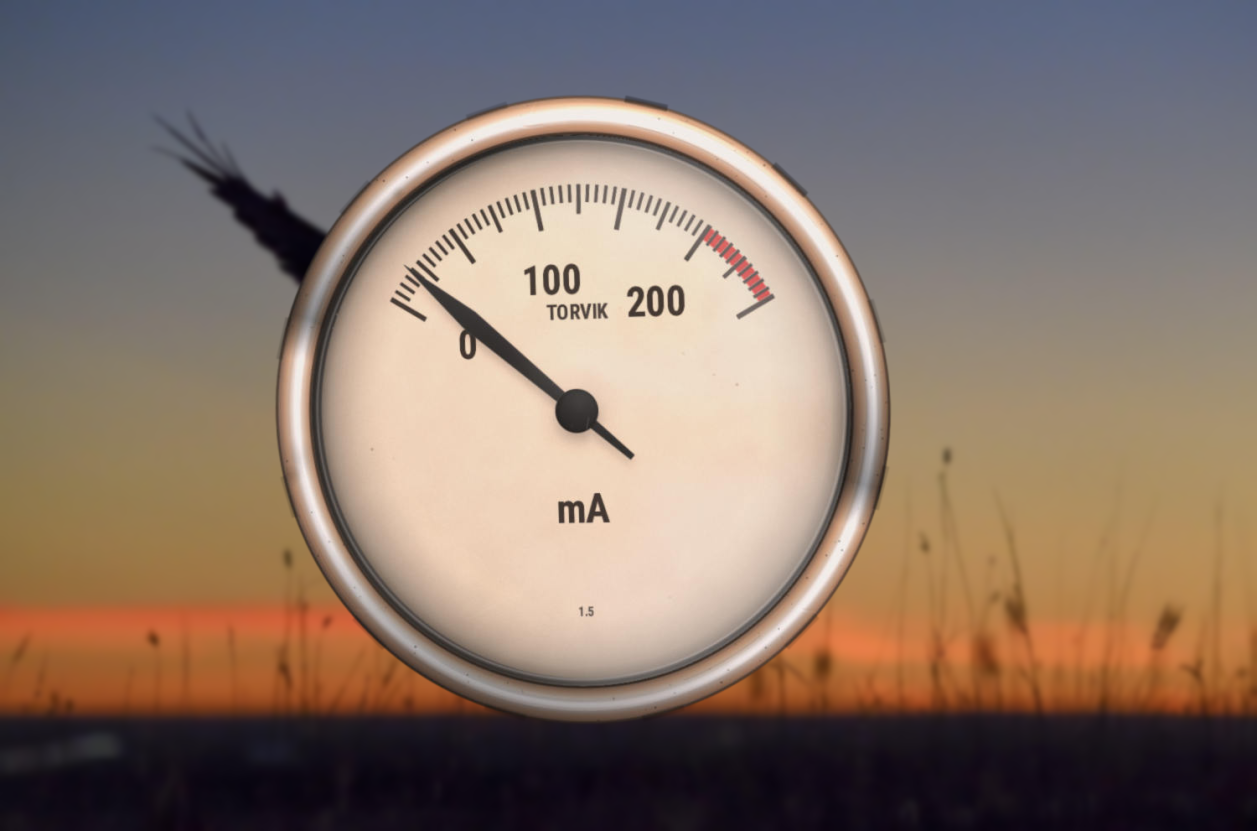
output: **20** mA
